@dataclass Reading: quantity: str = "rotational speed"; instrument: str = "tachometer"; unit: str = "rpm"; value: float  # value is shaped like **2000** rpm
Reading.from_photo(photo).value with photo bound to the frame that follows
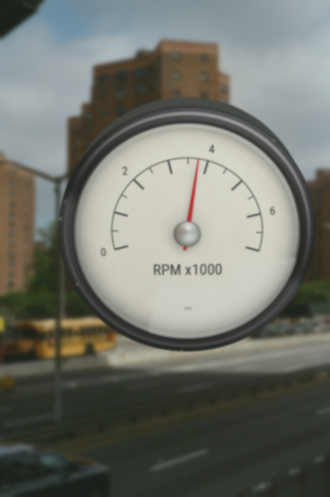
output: **3750** rpm
